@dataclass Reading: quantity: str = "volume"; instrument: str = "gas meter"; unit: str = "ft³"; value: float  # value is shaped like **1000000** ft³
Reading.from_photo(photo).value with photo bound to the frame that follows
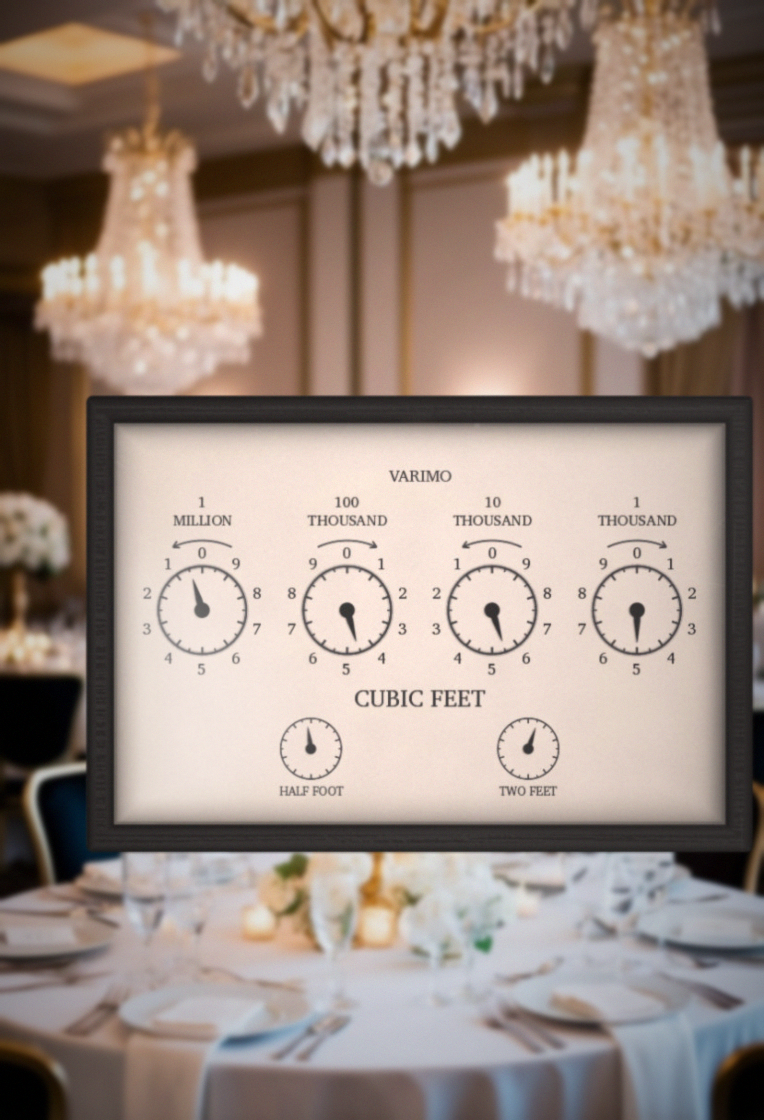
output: **45500** ft³
